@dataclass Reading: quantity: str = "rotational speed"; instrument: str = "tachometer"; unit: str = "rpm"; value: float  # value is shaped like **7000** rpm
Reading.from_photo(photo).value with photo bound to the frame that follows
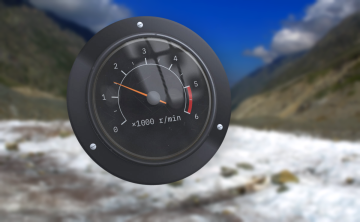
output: **1500** rpm
